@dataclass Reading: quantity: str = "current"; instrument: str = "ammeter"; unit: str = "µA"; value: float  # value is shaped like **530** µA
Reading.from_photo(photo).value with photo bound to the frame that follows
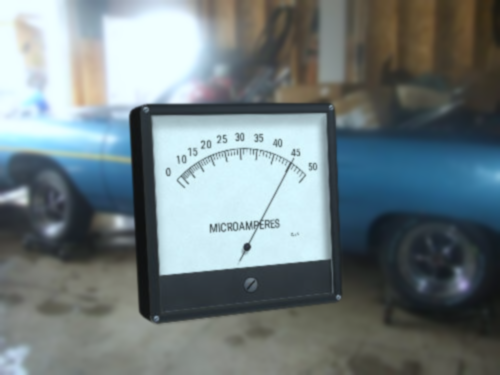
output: **45** µA
